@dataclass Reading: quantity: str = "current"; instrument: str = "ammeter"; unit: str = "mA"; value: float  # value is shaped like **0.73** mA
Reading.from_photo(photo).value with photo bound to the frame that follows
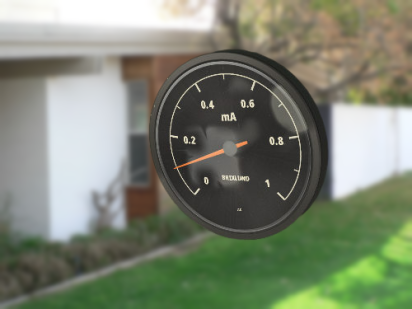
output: **0.1** mA
